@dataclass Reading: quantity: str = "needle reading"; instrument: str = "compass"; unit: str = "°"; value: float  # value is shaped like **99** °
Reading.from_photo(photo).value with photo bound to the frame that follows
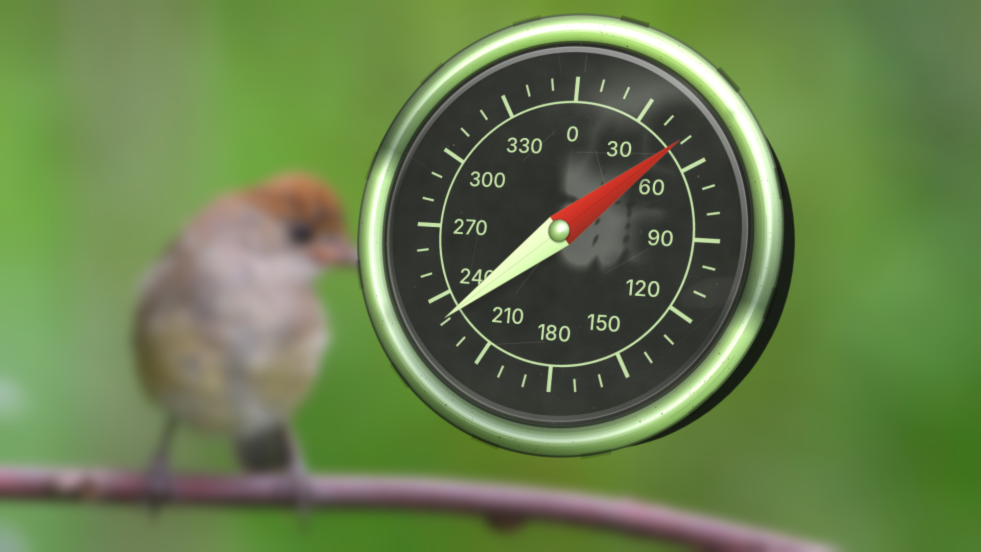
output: **50** °
